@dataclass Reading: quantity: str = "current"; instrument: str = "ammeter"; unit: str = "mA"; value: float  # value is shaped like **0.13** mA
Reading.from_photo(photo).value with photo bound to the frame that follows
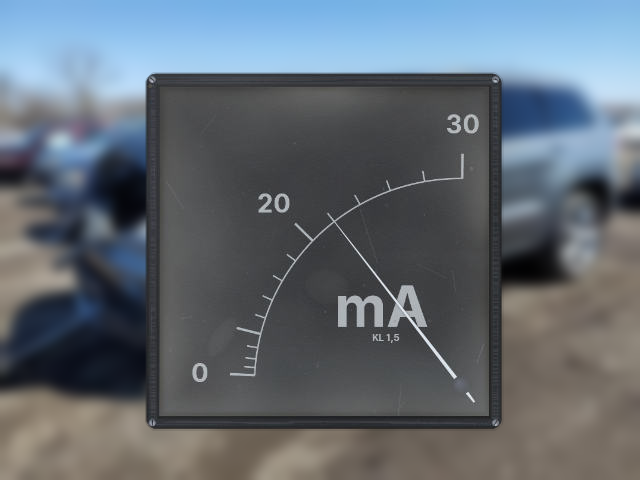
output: **22** mA
